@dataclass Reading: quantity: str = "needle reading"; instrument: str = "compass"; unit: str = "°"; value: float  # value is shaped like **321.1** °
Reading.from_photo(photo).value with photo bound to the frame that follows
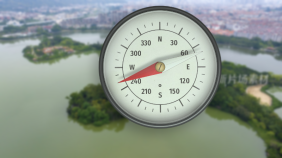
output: **250** °
